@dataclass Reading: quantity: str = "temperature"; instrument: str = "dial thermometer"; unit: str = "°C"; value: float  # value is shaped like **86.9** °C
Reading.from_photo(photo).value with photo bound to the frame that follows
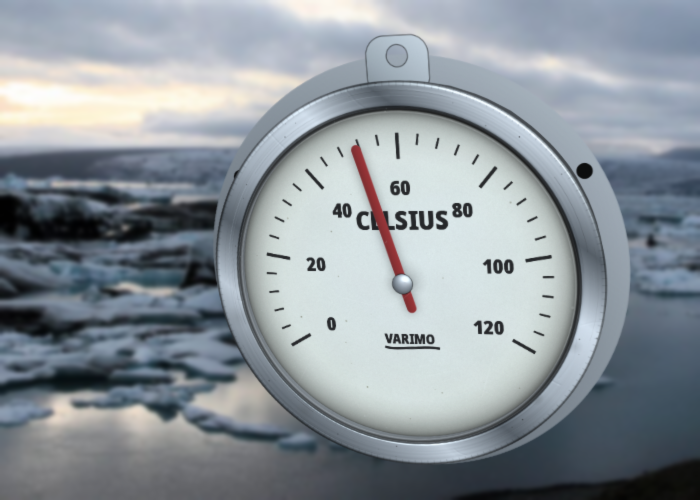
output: **52** °C
